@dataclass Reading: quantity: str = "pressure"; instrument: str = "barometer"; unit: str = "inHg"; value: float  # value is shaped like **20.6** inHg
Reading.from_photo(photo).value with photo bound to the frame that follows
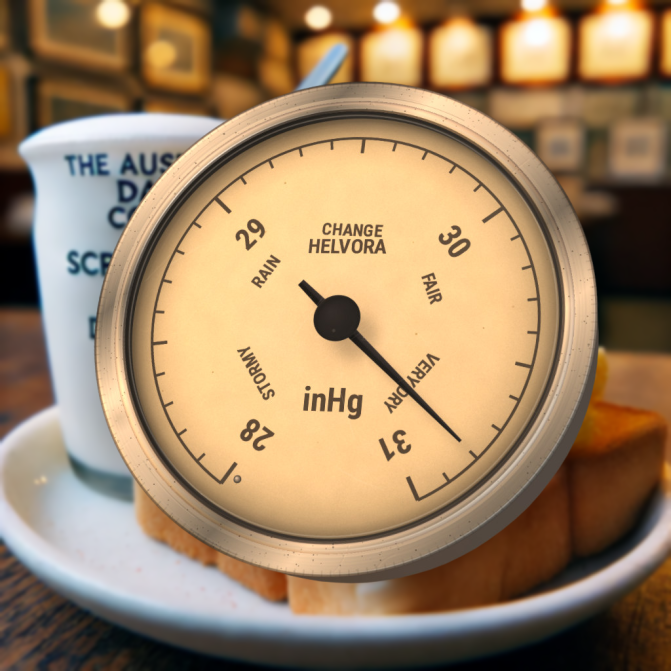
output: **30.8** inHg
